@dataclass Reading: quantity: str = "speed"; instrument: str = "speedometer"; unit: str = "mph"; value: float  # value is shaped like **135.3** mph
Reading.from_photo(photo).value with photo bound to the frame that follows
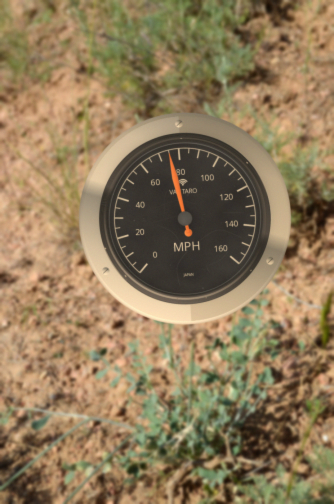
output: **75** mph
